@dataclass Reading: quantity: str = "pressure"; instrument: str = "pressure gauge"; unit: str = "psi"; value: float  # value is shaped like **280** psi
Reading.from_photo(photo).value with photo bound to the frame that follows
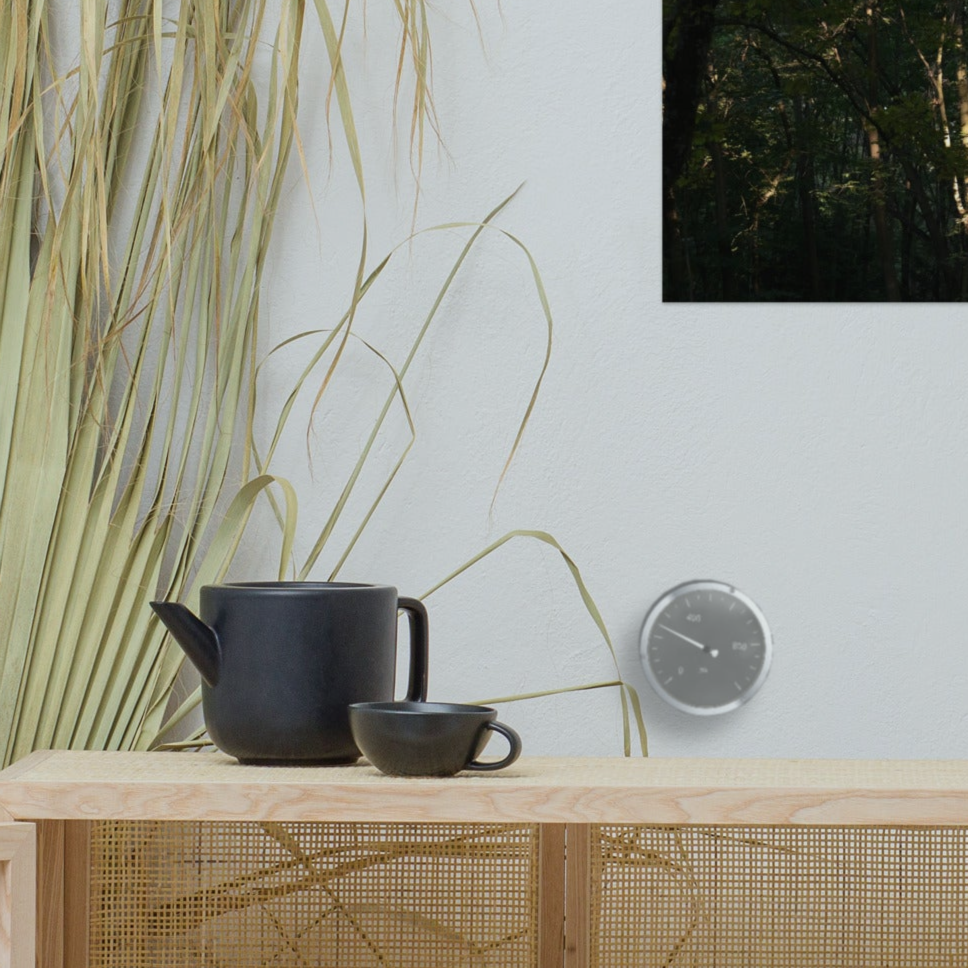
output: **250** psi
